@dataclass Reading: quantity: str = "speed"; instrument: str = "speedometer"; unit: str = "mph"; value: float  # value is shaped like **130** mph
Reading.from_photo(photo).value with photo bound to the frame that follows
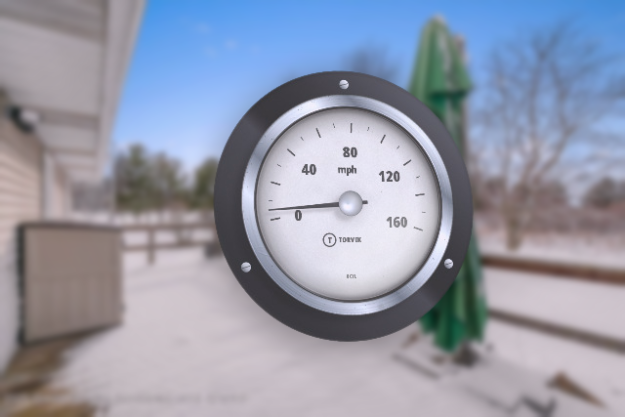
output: **5** mph
